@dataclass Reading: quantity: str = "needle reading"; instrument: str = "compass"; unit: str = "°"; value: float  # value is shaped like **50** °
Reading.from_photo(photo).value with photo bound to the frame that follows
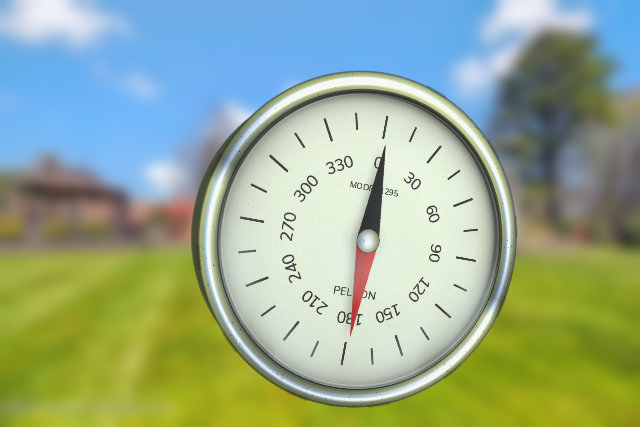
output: **180** °
